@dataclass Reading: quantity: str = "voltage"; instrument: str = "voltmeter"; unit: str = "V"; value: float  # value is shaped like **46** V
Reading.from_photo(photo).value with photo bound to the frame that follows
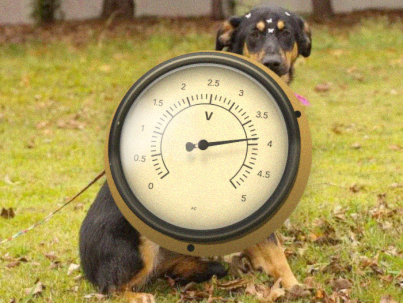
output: **3.9** V
